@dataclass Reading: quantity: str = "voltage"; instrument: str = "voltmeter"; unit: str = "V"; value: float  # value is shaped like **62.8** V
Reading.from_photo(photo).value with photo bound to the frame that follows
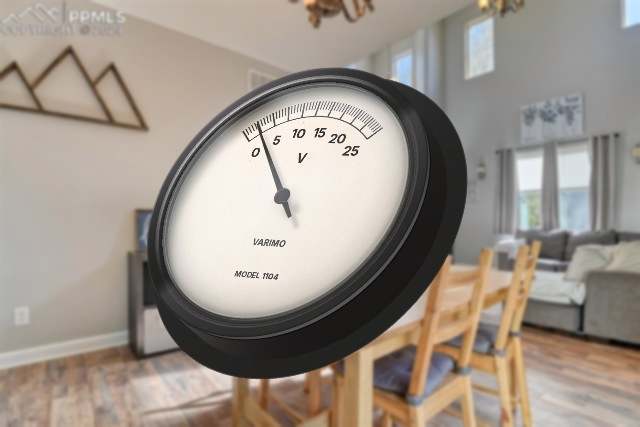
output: **2.5** V
